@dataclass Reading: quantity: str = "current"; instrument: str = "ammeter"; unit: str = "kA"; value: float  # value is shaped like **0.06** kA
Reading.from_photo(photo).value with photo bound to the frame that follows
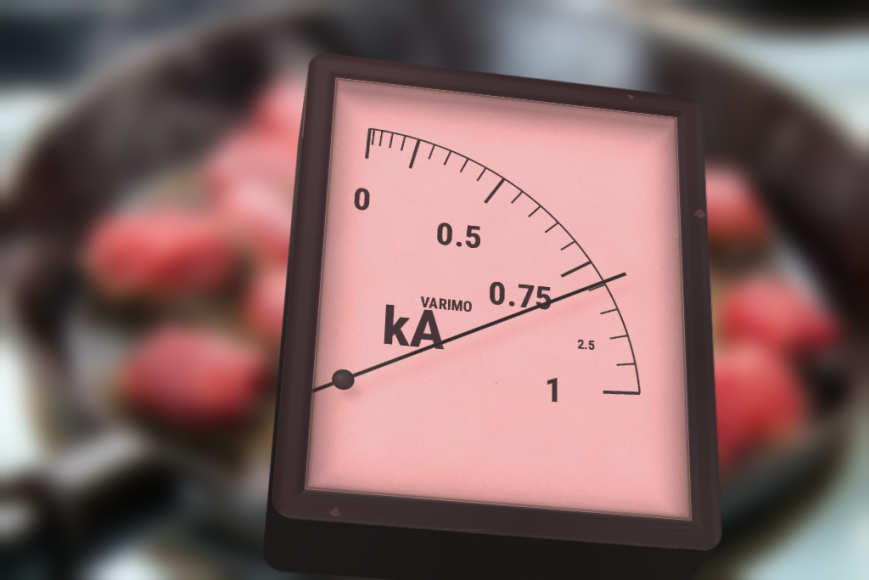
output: **0.8** kA
